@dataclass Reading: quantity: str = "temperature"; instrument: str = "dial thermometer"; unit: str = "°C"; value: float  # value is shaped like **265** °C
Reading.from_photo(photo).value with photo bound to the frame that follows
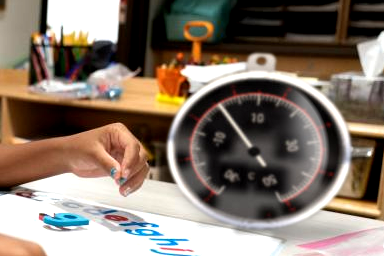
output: **0** °C
